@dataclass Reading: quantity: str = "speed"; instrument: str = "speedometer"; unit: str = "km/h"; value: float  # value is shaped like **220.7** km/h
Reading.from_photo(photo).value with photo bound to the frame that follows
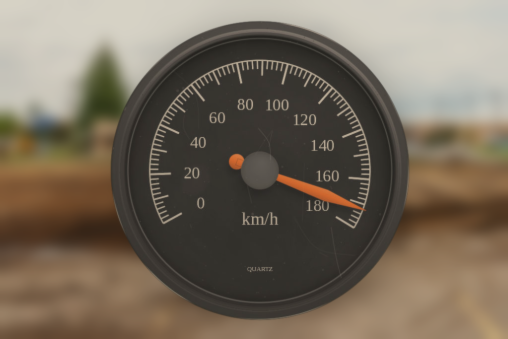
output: **172** km/h
